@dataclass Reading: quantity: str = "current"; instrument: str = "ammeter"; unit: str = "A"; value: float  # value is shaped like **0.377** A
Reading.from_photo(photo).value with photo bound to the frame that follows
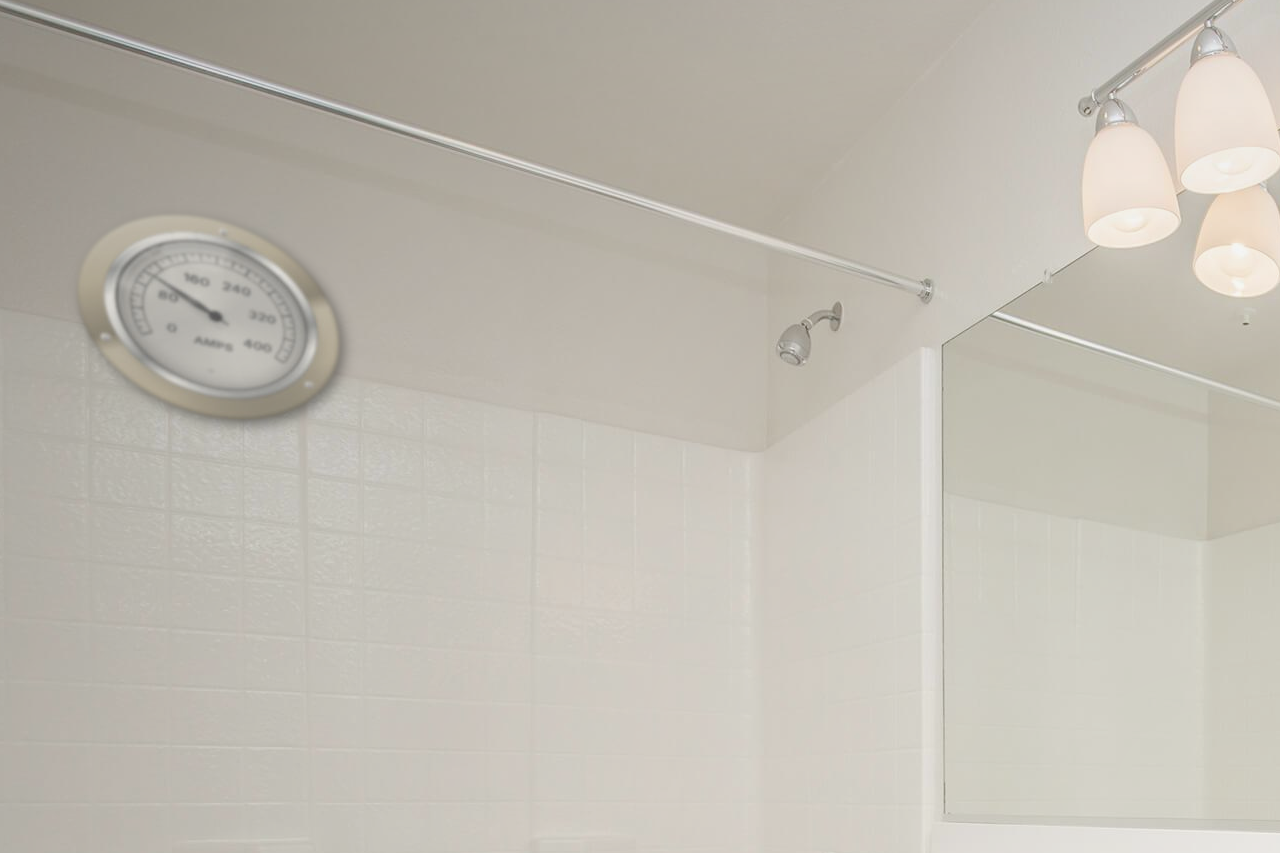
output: **100** A
